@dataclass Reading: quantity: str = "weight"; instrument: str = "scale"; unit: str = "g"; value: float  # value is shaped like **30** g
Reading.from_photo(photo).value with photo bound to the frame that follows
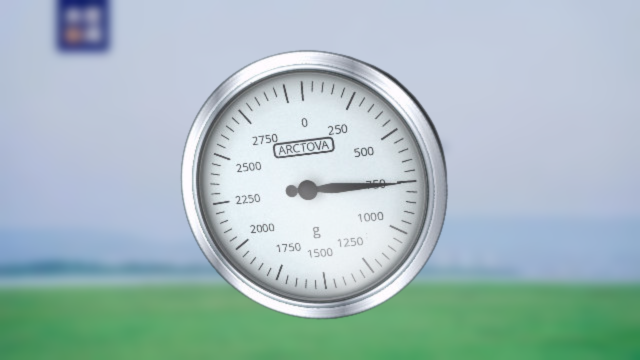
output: **750** g
